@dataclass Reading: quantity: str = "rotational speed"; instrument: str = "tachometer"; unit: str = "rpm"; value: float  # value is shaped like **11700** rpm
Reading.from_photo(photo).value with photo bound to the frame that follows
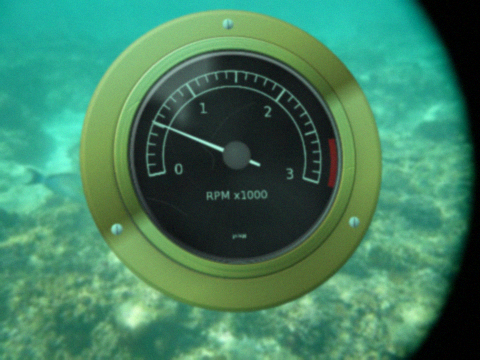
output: **500** rpm
